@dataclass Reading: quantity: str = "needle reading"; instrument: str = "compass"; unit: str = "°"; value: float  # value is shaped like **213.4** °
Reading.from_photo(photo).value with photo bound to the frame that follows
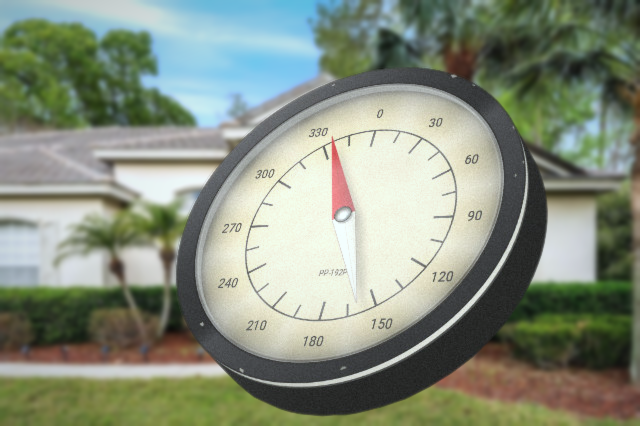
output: **337.5** °
